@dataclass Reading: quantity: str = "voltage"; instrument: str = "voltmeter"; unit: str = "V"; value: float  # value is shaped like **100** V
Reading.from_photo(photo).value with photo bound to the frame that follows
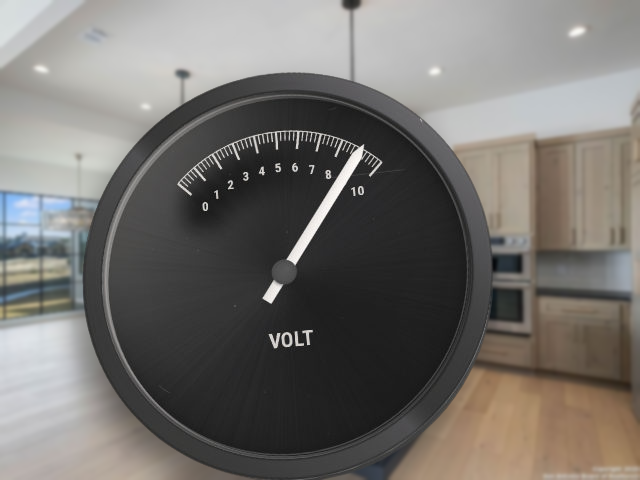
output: **9** V
